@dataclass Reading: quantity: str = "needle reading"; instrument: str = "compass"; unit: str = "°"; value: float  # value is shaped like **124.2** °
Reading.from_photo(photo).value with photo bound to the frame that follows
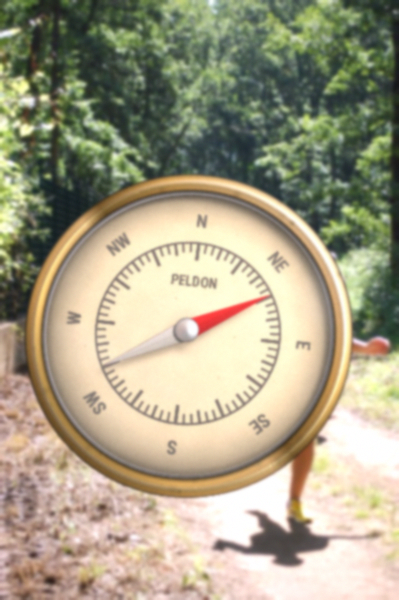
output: **60** °
